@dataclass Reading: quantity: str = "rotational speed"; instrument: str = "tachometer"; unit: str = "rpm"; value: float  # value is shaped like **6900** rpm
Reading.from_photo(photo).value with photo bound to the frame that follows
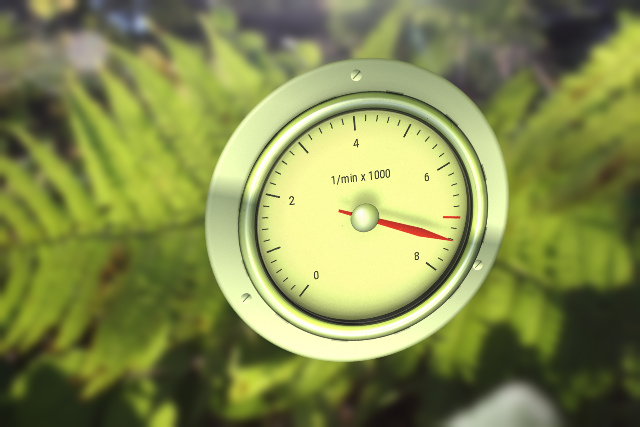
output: **7400** rpm
